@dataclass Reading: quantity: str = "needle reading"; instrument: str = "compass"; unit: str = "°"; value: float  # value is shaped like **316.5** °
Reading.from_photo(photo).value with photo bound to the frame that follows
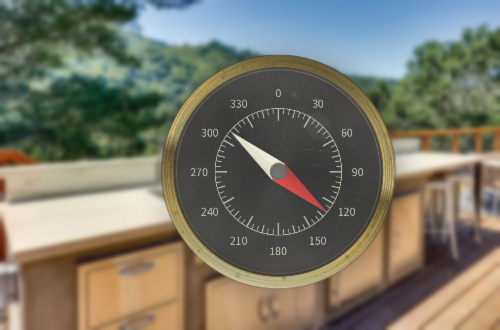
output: **130** °
